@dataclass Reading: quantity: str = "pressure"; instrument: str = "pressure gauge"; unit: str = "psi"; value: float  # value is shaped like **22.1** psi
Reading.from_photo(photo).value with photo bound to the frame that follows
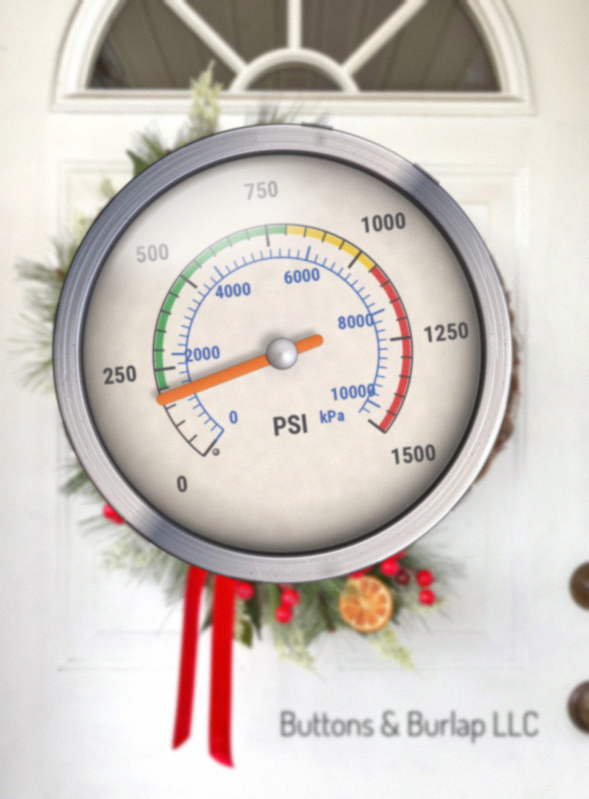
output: **175** psi
